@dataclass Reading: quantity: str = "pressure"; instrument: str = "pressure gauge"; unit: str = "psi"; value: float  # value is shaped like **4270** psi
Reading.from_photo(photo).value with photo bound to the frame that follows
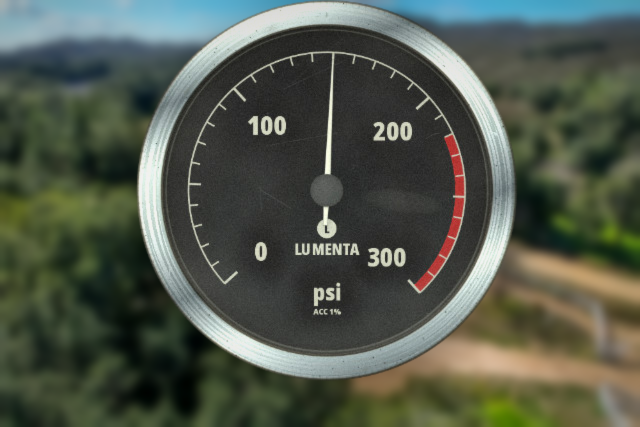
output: **150** psi
